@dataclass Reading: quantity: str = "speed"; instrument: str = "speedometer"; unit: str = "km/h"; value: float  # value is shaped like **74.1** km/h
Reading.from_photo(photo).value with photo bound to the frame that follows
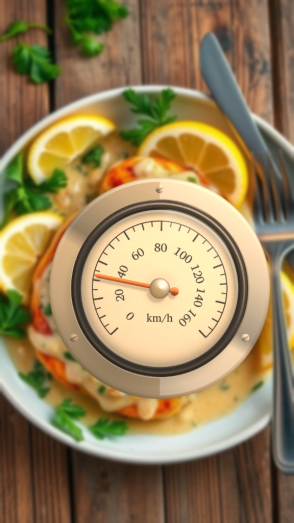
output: **32.5** km/h
